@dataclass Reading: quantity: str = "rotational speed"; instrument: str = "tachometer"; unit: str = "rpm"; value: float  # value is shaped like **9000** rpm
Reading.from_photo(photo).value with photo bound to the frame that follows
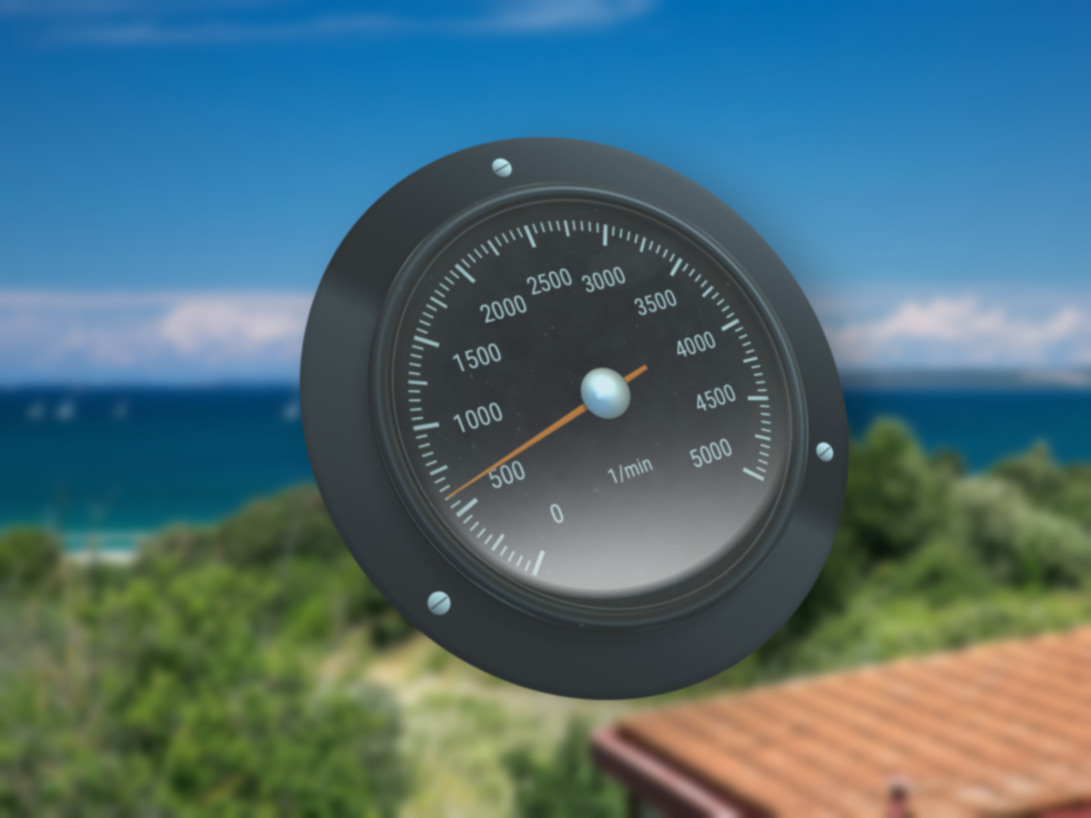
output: **600** rpm
